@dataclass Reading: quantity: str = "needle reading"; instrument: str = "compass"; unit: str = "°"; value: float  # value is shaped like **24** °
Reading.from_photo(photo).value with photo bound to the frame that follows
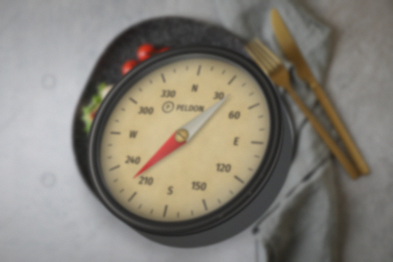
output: **220** °
